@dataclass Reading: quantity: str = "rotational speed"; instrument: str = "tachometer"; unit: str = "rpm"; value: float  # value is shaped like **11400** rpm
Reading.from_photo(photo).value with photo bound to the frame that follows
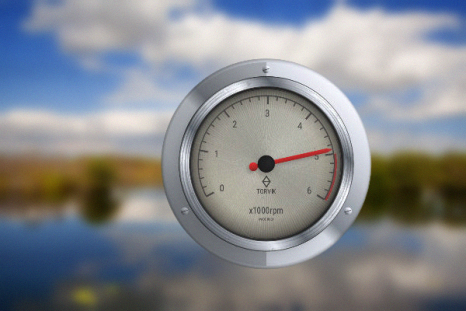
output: **4900** rpm
